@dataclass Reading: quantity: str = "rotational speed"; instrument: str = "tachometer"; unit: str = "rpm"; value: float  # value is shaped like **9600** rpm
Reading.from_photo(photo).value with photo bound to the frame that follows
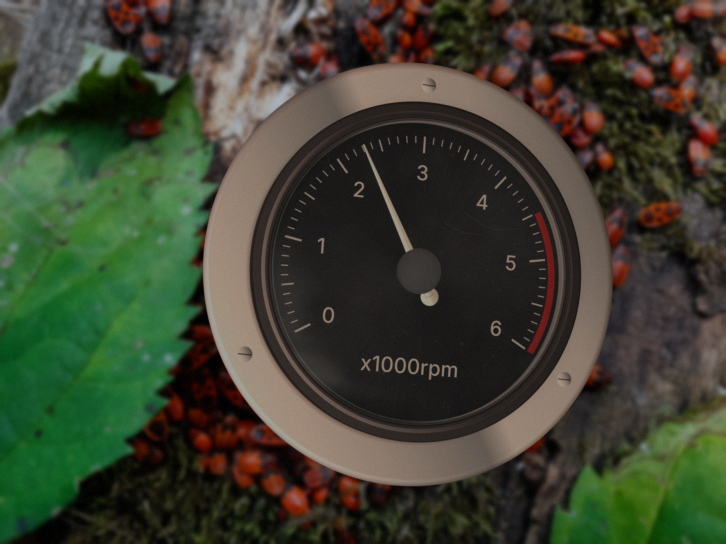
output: **2300** rpm
